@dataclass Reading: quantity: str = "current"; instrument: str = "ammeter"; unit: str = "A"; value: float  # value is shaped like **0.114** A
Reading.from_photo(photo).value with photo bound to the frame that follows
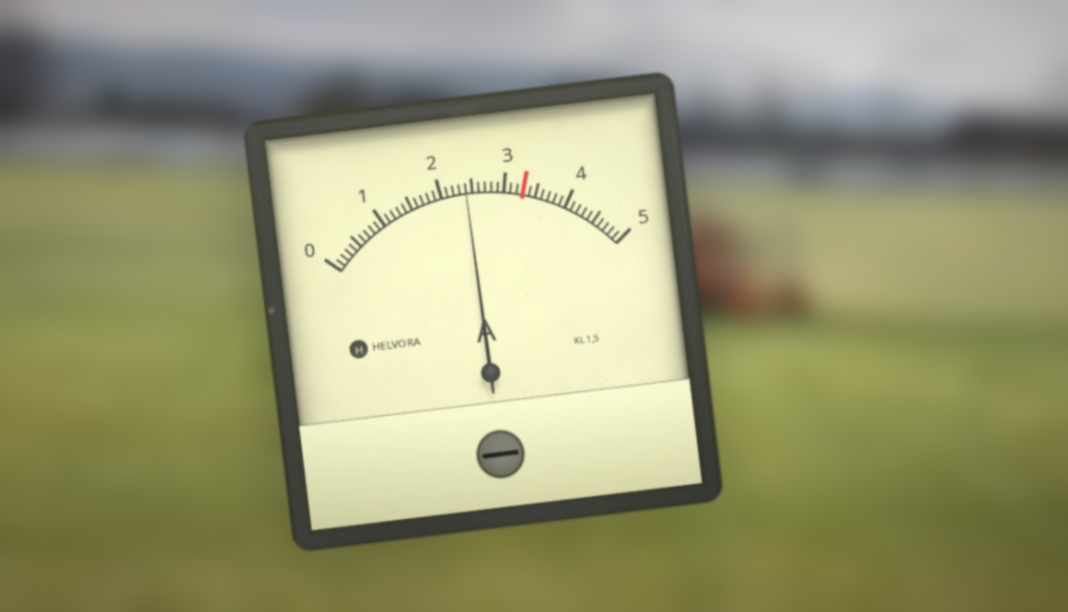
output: **2.4** A
